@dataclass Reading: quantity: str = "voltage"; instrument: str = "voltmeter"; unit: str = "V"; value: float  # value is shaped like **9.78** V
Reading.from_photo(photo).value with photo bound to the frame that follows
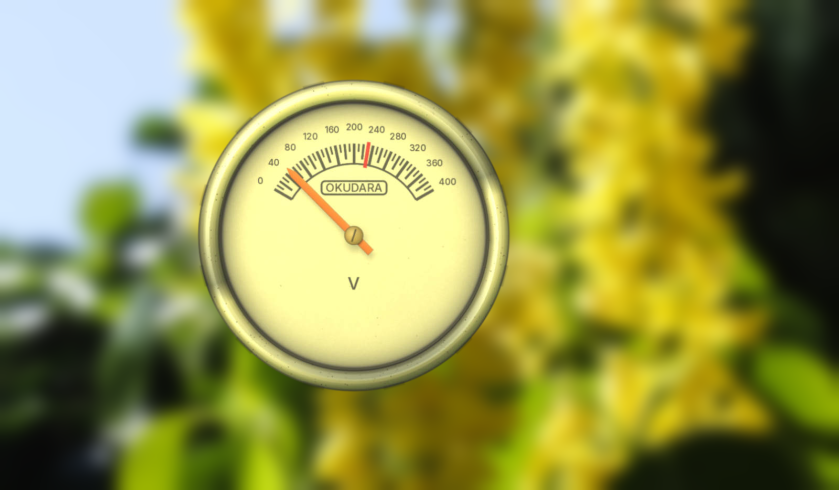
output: **50** V
